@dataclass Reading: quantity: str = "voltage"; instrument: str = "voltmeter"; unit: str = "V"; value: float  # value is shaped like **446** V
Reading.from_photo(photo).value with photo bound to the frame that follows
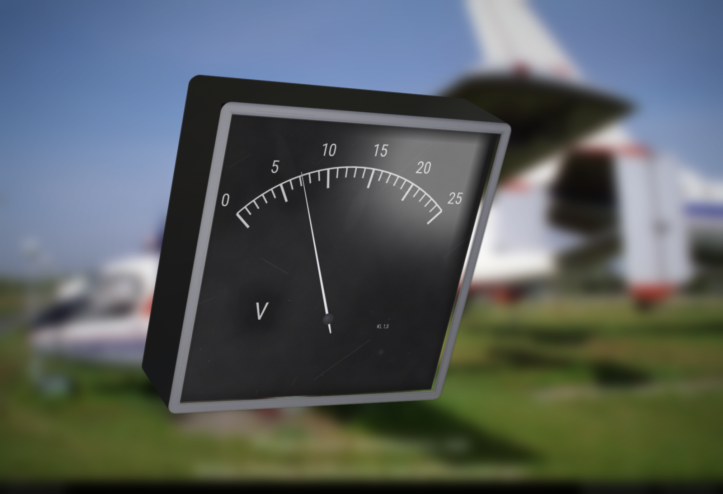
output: **7** V
